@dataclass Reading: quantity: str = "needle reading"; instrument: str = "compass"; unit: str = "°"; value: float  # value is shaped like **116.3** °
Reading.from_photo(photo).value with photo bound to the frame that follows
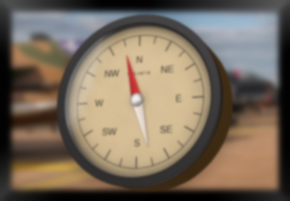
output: **345** °
